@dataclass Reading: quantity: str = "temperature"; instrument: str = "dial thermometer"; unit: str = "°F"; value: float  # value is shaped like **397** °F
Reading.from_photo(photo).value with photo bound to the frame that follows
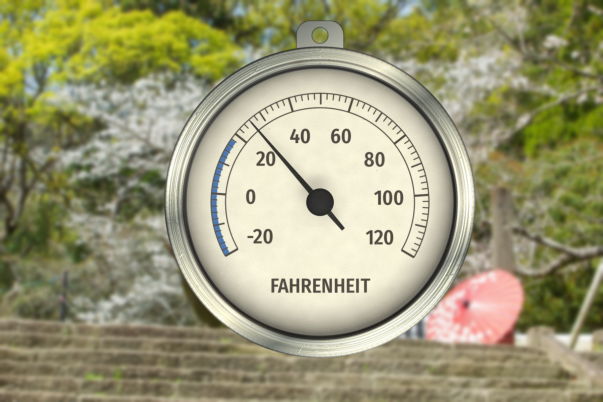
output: **26** °F
